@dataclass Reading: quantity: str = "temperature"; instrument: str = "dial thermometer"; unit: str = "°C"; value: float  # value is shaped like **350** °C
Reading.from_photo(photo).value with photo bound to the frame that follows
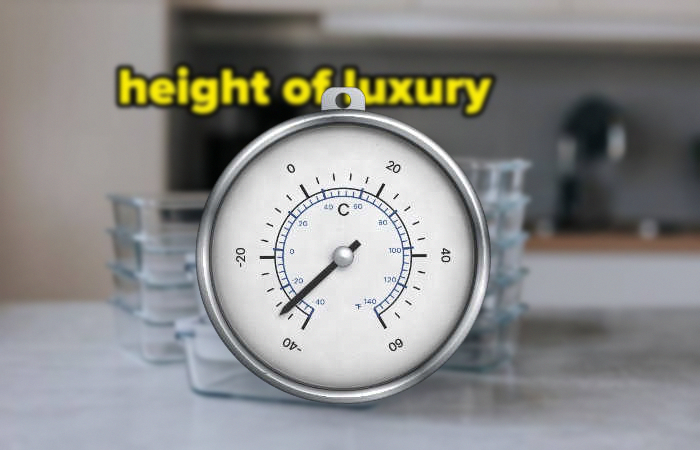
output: **-34** °C
